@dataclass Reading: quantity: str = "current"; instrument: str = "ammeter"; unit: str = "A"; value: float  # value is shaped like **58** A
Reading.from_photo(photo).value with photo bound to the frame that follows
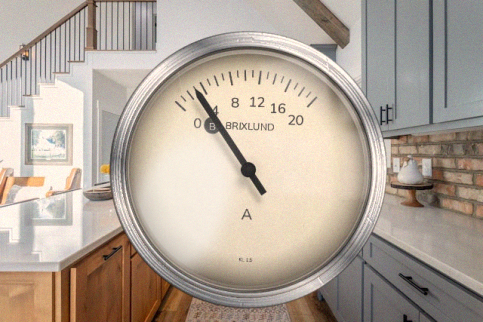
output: **3** A
